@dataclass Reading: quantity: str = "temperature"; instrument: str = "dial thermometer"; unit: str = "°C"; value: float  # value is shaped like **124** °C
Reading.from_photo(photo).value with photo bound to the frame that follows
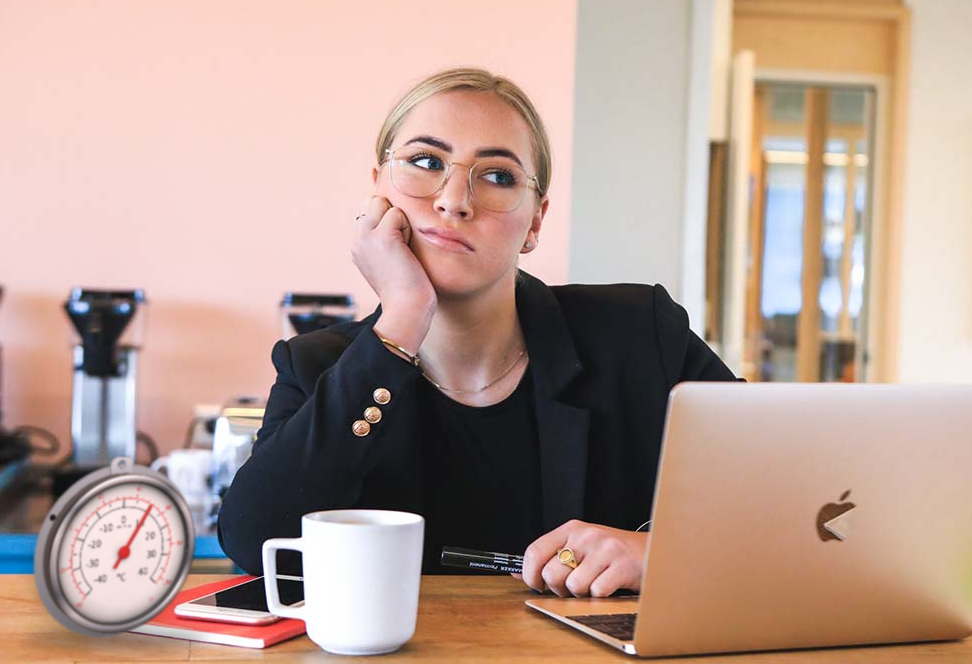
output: **10** °C
